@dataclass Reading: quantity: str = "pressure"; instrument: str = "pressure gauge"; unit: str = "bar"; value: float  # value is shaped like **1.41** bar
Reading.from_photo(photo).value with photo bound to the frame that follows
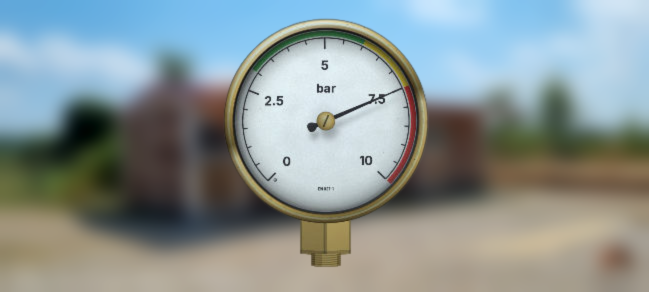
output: **7.5** bar
